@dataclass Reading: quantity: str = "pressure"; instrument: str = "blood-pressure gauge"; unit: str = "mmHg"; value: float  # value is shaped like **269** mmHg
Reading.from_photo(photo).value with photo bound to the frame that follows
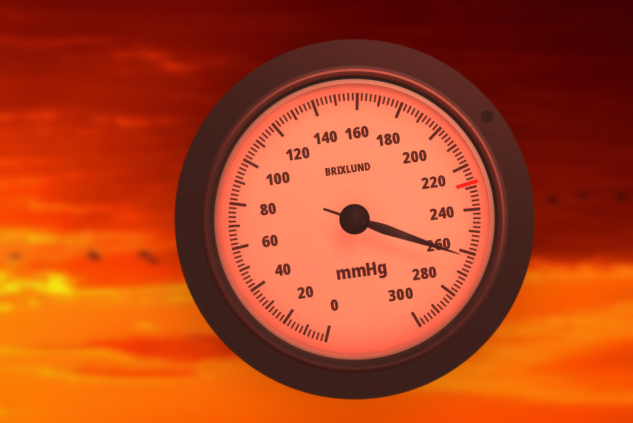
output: **262** mmHg
